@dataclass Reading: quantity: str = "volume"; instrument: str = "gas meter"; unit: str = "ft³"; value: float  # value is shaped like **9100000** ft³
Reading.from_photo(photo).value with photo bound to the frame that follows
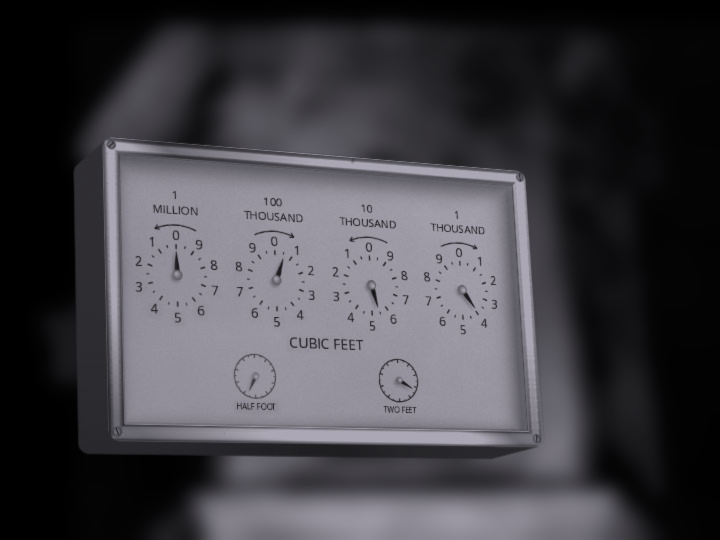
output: **5400** ft³
